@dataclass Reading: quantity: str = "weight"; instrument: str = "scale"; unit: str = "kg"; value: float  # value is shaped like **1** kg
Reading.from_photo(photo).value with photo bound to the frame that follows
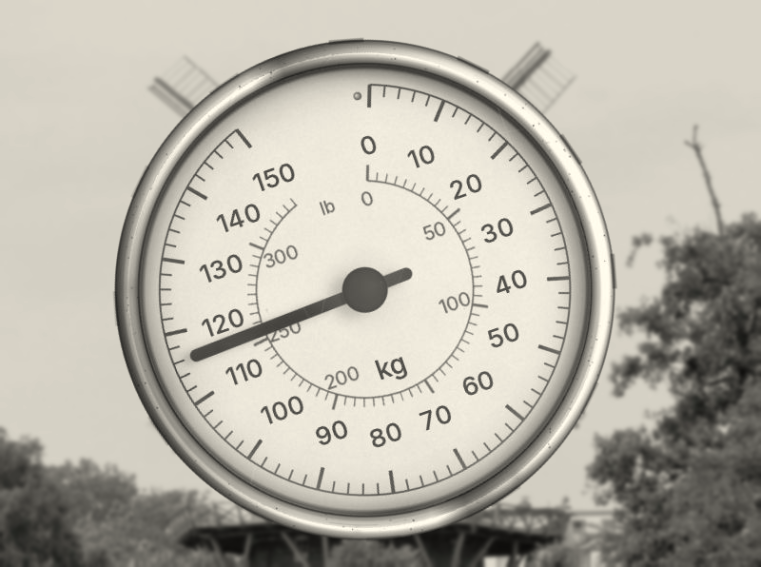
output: **116** kg
